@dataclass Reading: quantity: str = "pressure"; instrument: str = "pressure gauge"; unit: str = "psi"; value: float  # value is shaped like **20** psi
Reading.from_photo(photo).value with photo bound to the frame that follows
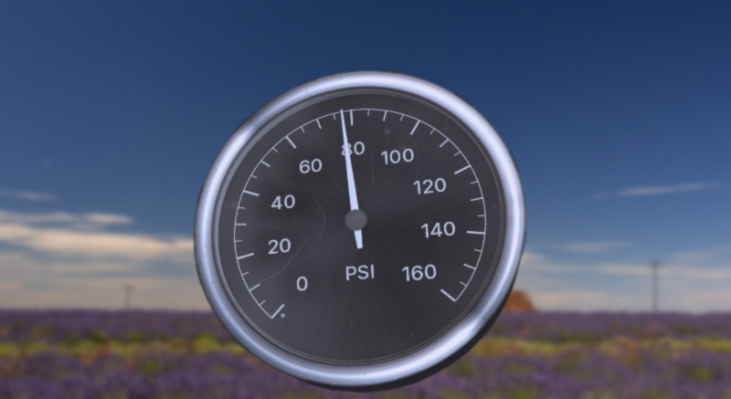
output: **77.5** psi
